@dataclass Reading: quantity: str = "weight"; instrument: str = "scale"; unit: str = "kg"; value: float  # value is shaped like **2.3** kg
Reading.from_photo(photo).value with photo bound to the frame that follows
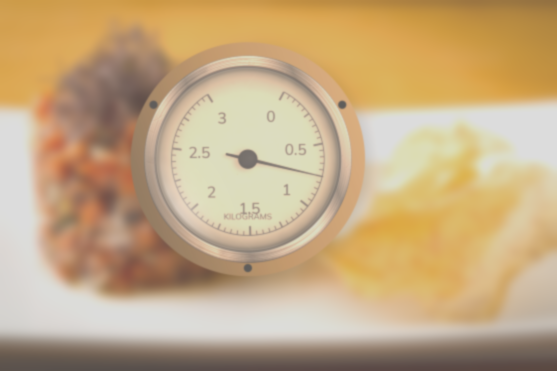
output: **0.75** kg
